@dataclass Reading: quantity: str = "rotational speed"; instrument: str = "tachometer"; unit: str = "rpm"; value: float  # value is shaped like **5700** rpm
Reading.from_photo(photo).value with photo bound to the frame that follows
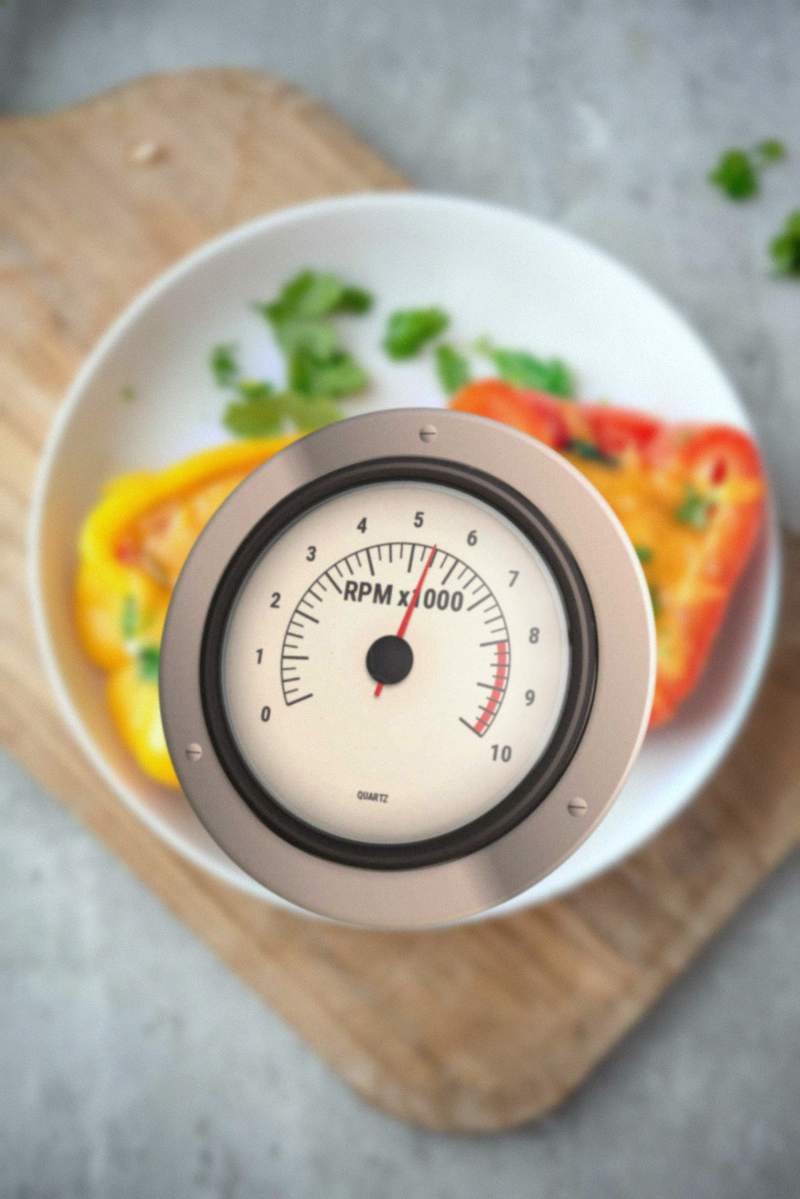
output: **5500** rpm
